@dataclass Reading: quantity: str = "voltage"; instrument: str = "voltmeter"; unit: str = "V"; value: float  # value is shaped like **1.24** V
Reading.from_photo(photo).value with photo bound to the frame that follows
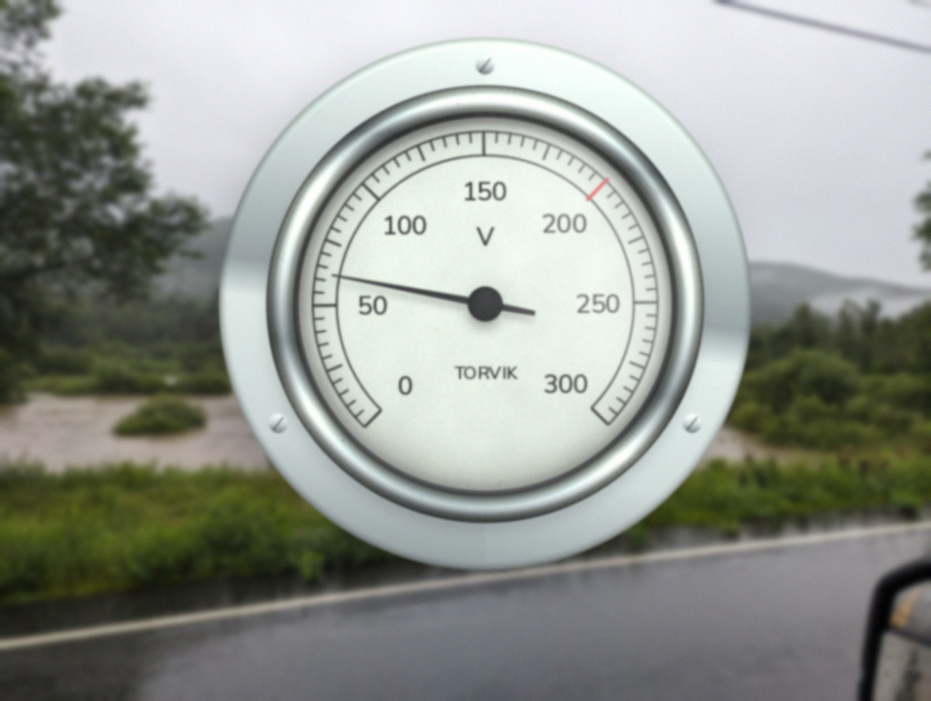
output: **62.5** V
